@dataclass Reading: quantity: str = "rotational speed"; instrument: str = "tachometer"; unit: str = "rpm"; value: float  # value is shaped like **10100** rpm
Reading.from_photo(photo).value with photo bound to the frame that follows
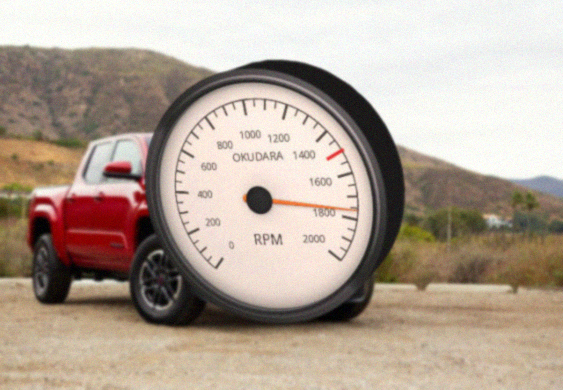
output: **1750** rpm
